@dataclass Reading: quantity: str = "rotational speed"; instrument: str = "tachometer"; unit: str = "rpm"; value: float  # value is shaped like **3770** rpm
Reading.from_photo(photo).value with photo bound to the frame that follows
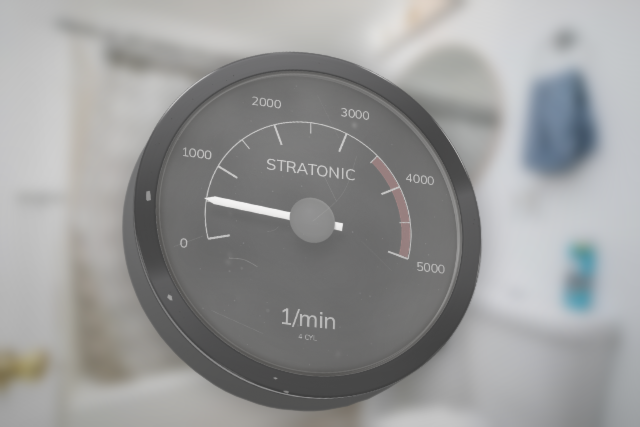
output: **500** rpm
